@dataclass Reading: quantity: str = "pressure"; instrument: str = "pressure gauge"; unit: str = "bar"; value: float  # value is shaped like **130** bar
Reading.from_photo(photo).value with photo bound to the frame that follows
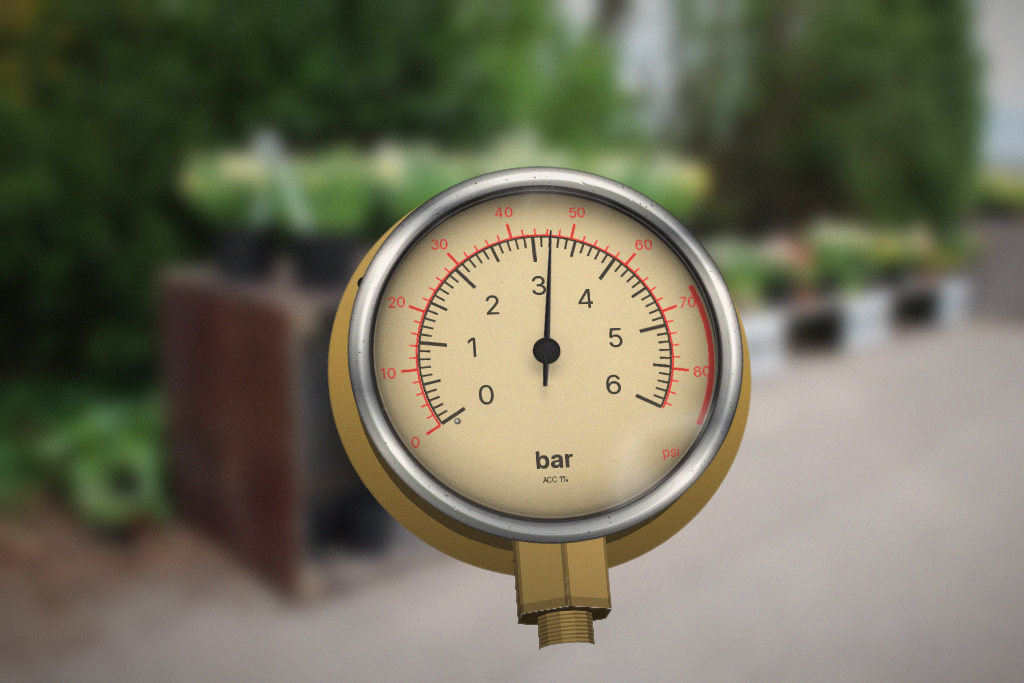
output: **3.2** bar
